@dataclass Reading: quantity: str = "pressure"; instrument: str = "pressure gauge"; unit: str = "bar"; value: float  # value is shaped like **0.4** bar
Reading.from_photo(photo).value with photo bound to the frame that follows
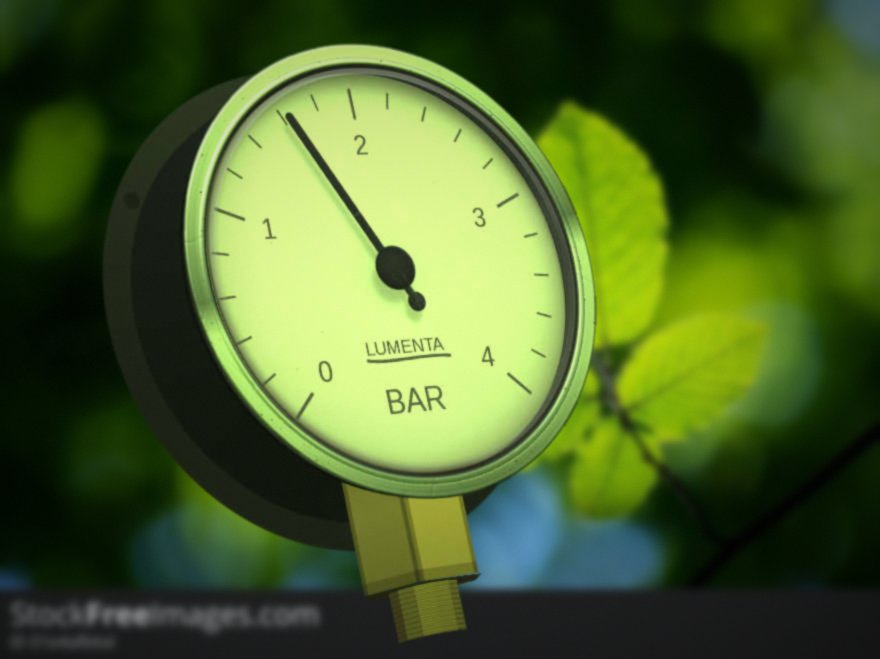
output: **1.6** bar
